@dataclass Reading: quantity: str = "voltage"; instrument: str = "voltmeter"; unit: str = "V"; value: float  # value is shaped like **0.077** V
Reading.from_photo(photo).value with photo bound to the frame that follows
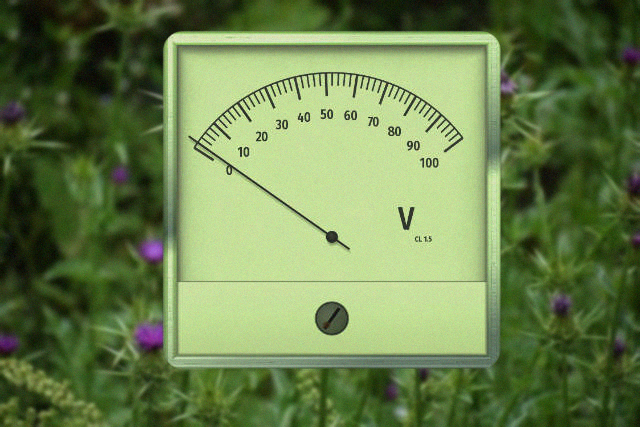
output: **2** V
